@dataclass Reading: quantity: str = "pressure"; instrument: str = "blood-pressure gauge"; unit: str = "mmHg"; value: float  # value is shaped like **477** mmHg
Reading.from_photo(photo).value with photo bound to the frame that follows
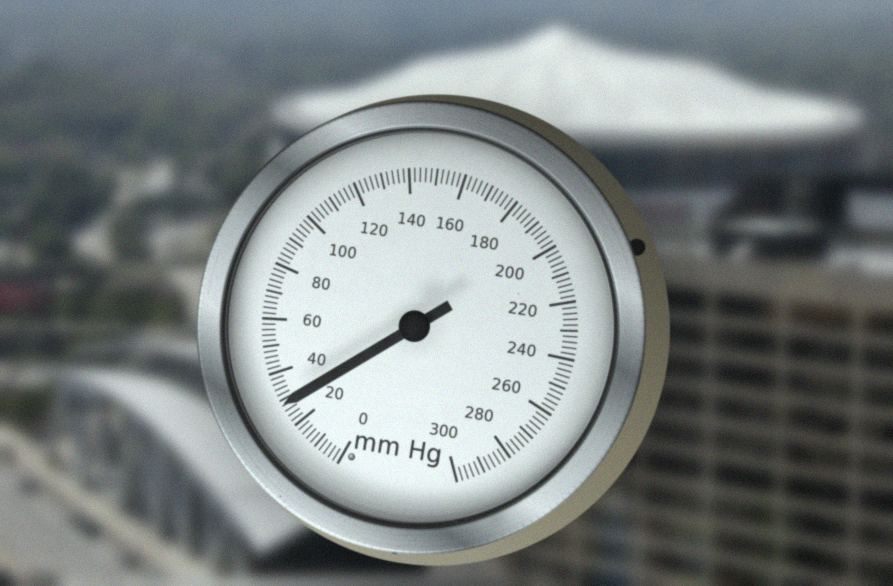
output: **28** mmHg
